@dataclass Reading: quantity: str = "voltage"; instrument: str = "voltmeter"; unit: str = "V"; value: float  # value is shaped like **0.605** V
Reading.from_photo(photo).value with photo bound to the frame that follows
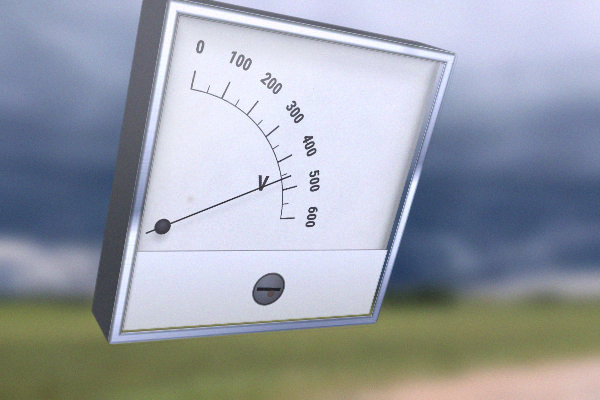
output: **450** V
